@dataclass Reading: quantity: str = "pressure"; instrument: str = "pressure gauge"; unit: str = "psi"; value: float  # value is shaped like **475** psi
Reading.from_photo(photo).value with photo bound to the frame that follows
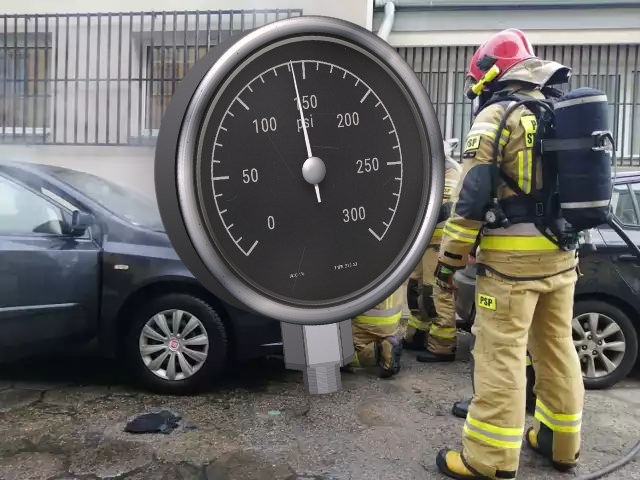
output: **140** psi
